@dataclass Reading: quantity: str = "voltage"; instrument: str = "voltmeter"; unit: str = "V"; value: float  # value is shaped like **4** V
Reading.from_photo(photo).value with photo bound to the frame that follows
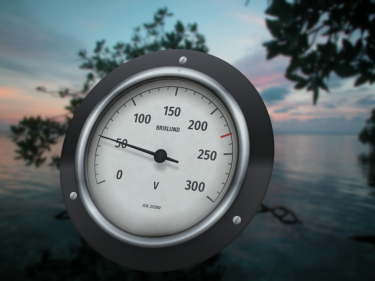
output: **50** V
